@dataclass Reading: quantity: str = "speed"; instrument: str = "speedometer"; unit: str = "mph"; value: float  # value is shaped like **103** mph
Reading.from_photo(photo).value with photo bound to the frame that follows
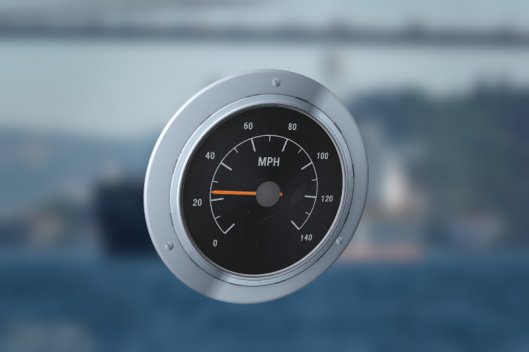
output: **25** mph
